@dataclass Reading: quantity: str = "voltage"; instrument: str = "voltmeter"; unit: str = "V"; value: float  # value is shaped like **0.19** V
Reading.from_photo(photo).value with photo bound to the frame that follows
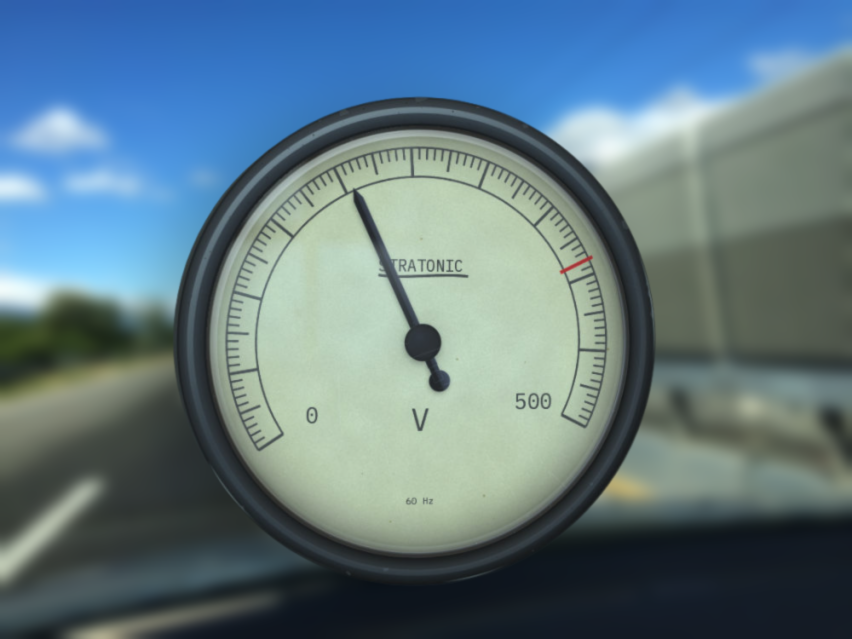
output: **205** V
